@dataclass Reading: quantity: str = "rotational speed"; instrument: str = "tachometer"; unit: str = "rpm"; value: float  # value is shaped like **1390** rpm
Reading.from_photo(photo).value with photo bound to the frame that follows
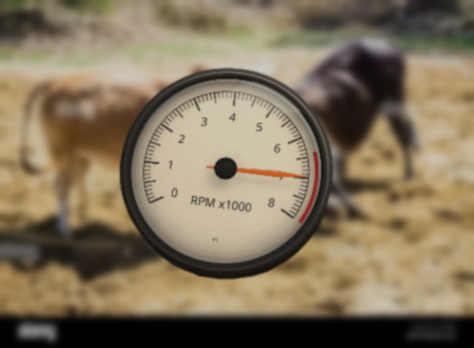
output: **7000** rpm
